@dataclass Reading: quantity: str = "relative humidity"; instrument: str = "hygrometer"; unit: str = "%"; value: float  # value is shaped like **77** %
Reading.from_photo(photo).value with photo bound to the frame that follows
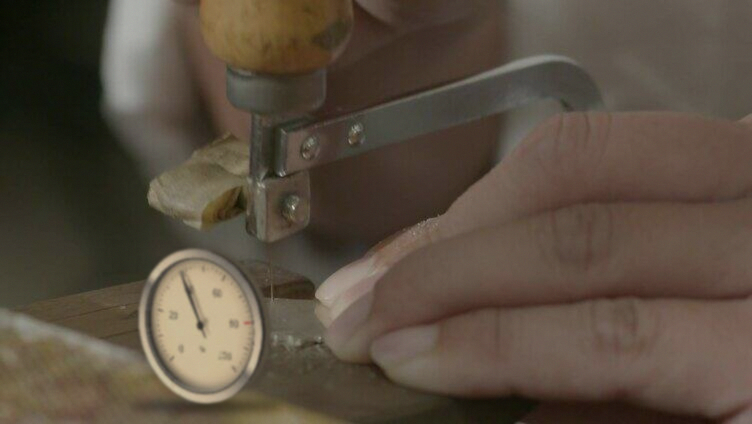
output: **40** %
